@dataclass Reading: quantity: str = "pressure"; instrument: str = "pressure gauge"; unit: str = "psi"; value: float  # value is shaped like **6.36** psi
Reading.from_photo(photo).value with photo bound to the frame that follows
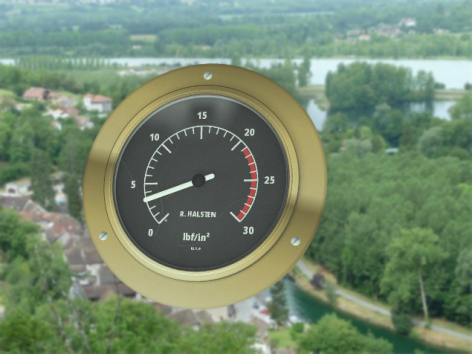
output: **3** psi
